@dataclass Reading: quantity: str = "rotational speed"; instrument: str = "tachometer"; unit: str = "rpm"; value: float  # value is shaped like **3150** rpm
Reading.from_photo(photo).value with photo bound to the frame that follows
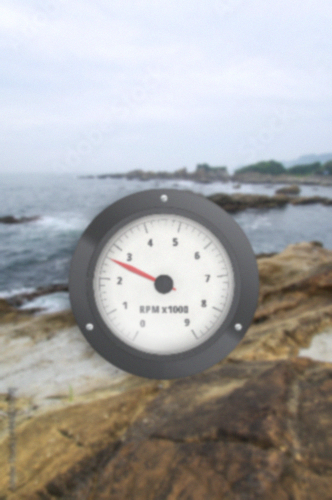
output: **2600** rpm
